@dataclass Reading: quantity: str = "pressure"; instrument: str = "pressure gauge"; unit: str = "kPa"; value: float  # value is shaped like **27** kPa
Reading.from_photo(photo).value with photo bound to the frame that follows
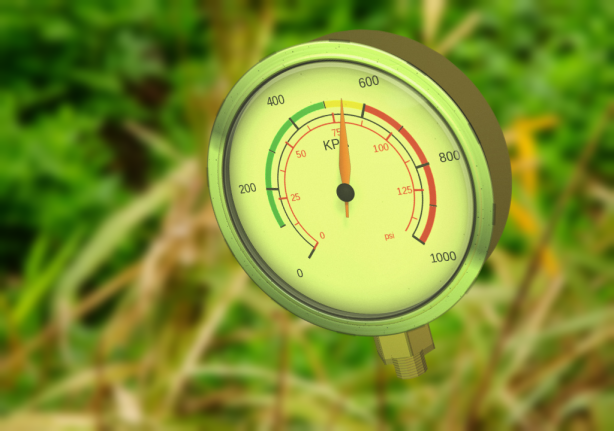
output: **550** kPa
